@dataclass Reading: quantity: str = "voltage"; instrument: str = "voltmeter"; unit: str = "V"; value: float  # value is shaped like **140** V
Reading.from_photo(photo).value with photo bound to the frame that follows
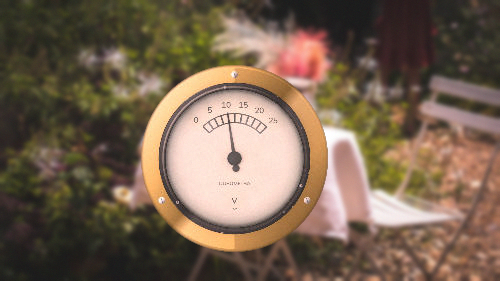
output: **10** V
